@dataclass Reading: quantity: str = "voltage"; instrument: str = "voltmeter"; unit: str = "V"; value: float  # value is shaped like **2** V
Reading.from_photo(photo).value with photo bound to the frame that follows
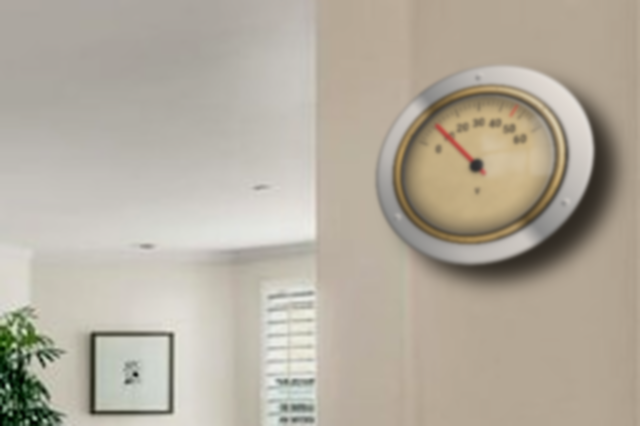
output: **10** V
